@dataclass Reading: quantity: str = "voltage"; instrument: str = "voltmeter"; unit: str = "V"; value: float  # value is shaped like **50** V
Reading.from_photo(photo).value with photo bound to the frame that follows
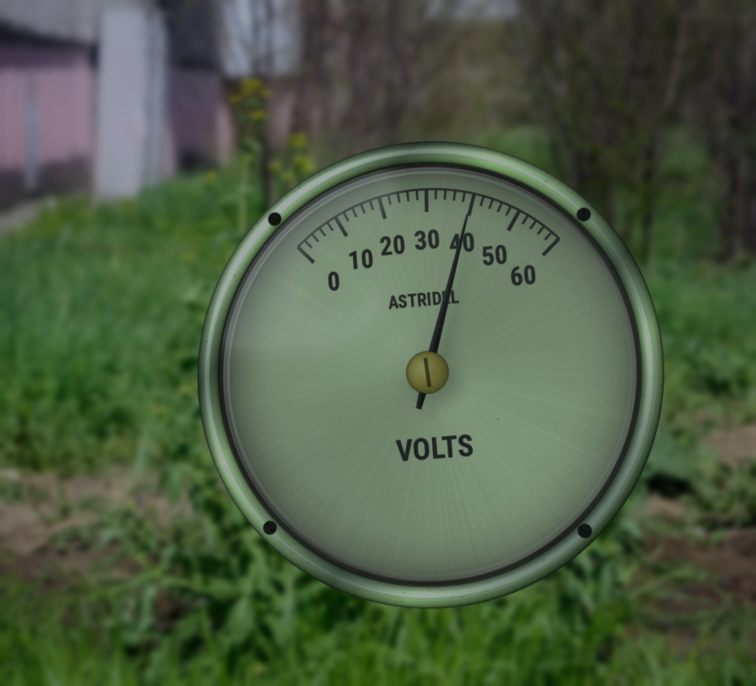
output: **40** V
